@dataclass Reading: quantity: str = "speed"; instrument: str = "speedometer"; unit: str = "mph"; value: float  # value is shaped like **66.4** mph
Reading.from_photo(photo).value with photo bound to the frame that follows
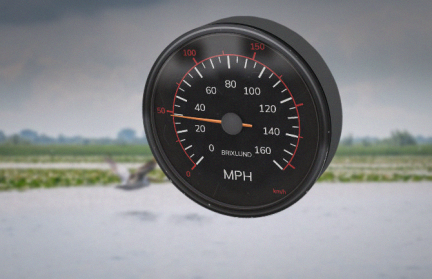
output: **30** mph
